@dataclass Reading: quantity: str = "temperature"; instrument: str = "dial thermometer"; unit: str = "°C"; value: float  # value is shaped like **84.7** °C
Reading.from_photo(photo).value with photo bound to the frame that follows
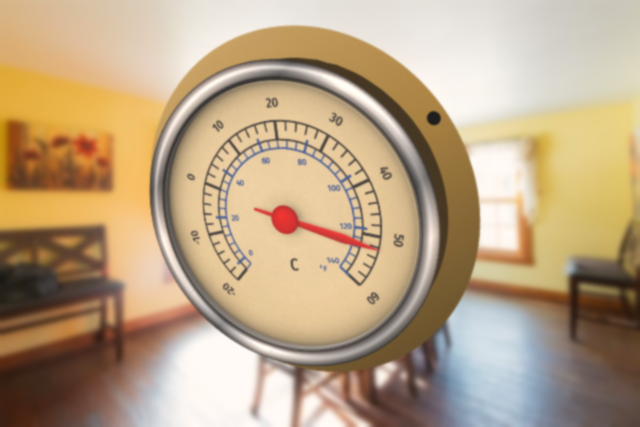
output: **52** °C
